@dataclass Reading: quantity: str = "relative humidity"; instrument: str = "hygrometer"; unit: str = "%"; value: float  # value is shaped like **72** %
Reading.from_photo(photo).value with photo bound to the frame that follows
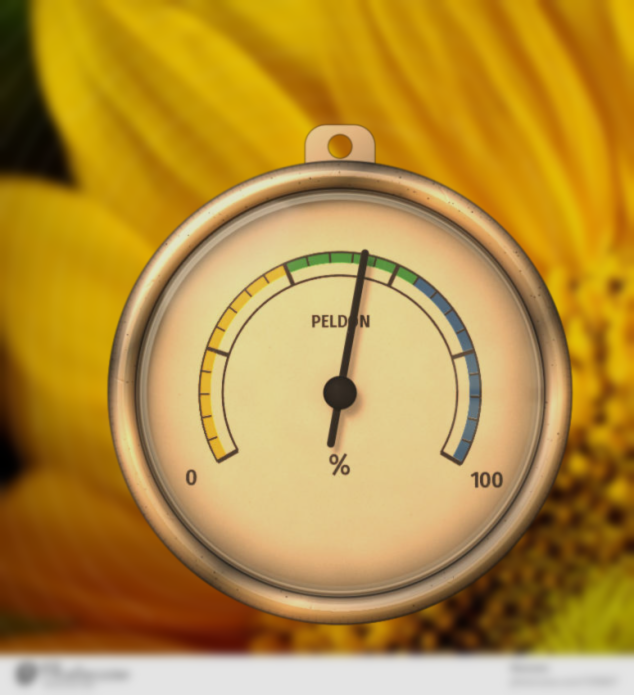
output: **54** %
